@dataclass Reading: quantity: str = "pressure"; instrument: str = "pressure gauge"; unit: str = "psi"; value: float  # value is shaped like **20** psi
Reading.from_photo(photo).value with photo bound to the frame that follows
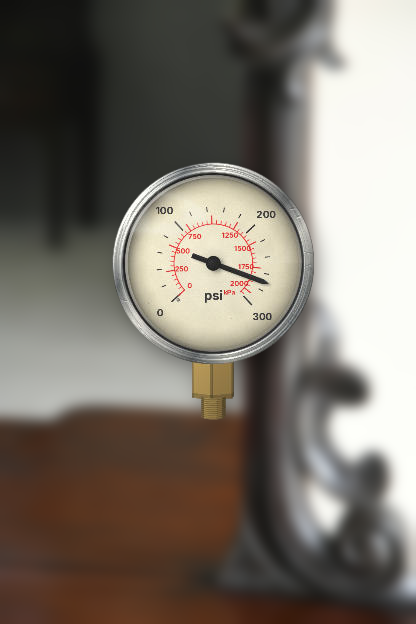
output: **270** psi
